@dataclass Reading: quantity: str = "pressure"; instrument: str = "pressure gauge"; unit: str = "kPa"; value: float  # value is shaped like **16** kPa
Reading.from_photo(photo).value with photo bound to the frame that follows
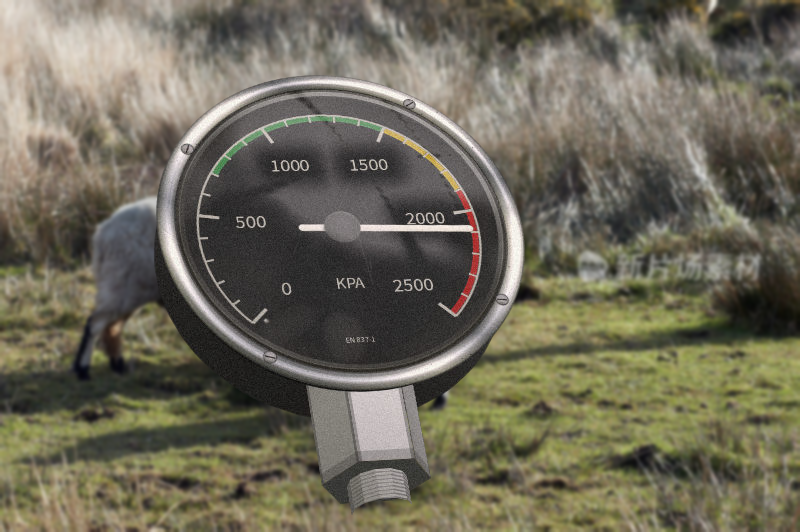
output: **2100** kPa
